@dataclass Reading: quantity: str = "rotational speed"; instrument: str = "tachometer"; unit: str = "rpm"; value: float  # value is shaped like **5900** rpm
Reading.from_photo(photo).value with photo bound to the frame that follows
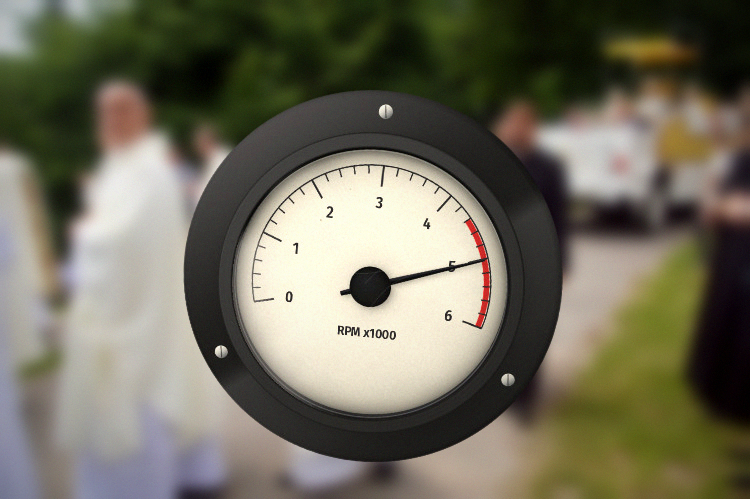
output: **5000** rpm
